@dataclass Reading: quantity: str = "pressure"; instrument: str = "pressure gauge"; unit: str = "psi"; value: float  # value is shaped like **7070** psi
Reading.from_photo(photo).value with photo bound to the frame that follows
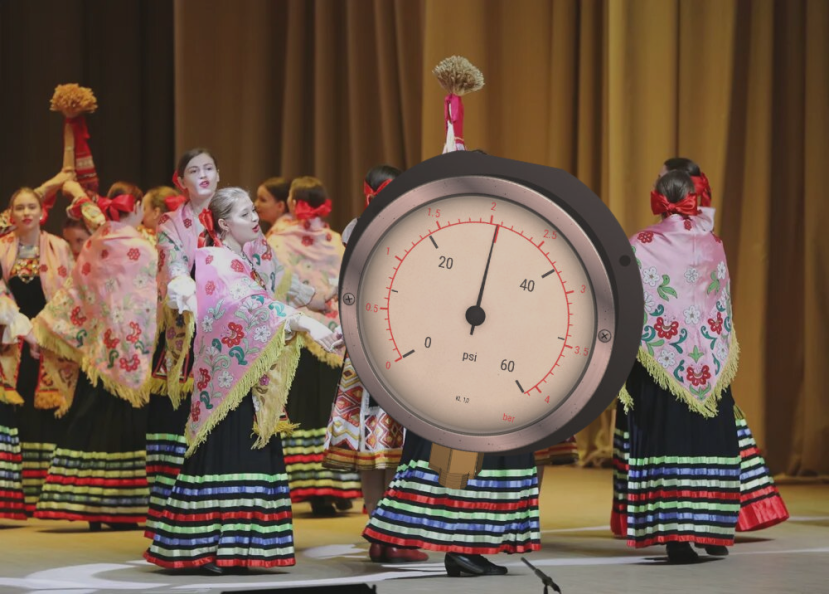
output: **30** psi
